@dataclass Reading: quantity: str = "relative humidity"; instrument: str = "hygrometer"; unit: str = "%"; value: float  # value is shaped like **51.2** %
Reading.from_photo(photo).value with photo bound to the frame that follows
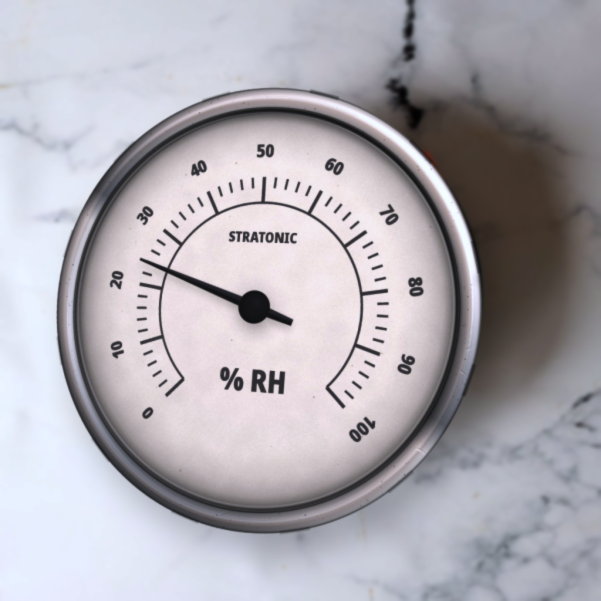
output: **24** %
